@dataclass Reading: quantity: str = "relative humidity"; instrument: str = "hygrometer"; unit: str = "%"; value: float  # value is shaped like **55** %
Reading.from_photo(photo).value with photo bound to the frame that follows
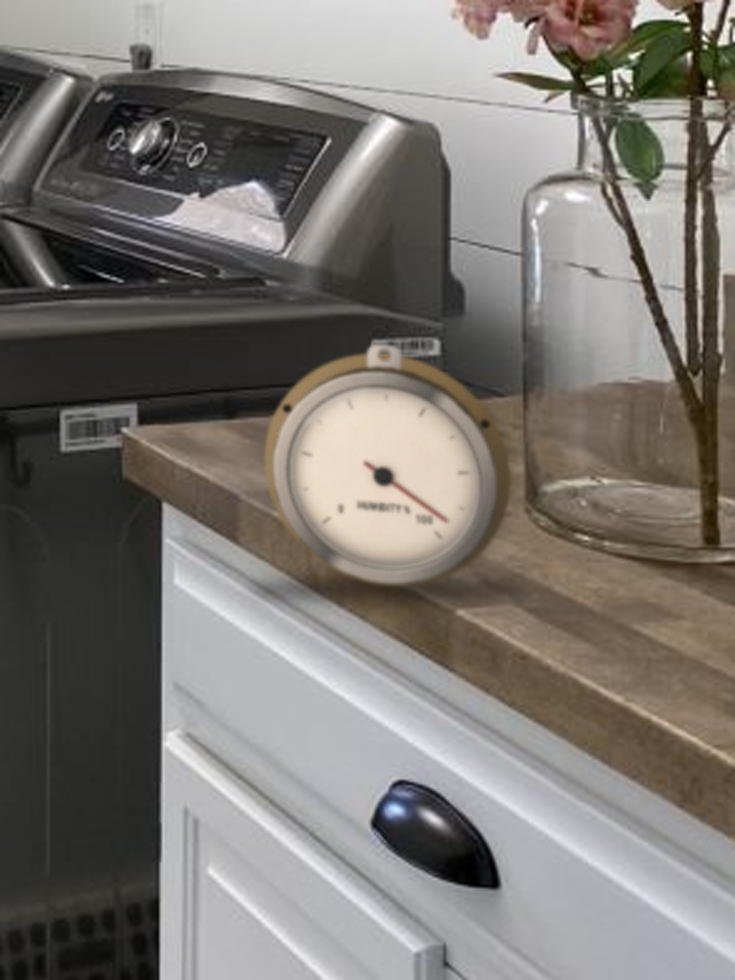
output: **95** %
